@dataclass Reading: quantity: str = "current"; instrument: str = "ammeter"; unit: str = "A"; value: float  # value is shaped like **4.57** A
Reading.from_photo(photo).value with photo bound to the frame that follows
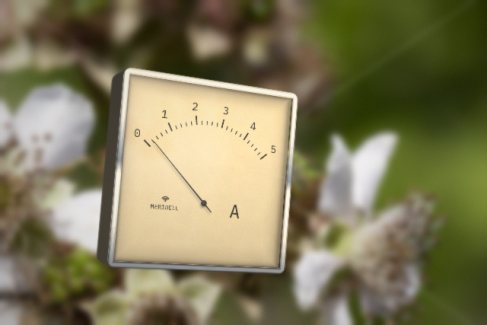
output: **0.2** A
